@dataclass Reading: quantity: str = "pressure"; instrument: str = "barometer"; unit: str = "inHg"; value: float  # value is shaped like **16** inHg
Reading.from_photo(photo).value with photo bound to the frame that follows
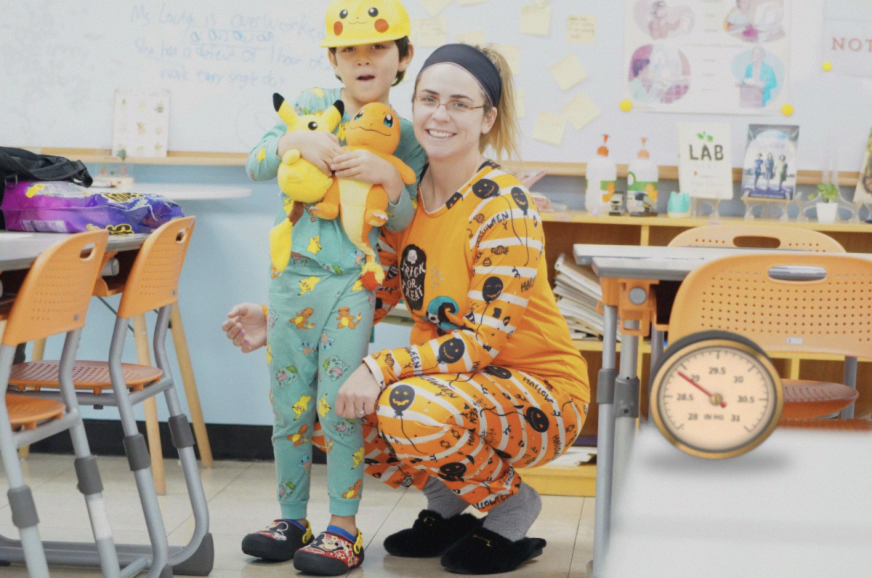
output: **28.9** inHg
